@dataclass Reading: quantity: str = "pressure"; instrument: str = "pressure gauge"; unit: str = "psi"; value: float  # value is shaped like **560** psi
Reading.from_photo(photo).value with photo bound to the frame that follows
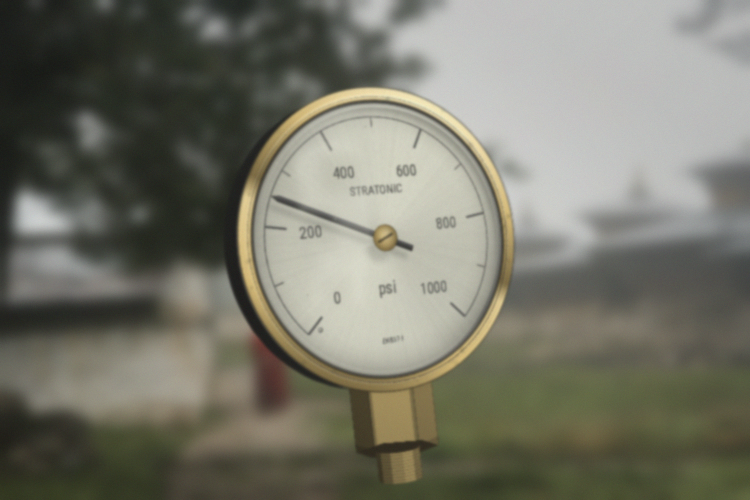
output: **250** psi
